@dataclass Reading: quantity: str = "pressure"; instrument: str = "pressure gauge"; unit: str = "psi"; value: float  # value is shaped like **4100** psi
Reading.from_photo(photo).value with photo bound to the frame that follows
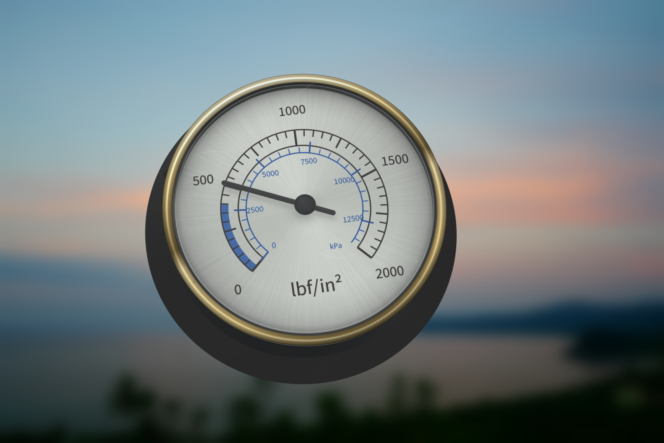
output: **500** psi
